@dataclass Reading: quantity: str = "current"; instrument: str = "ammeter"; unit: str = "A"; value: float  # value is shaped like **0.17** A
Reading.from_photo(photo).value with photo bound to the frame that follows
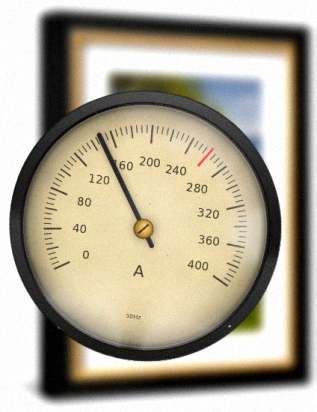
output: **150** A
